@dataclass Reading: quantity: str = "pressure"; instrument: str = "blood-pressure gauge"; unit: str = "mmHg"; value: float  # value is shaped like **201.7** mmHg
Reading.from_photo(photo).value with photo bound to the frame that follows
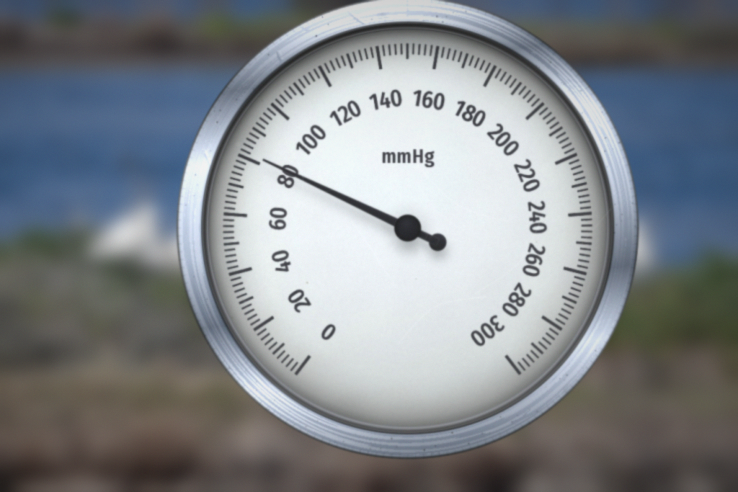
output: **82** mmHg
